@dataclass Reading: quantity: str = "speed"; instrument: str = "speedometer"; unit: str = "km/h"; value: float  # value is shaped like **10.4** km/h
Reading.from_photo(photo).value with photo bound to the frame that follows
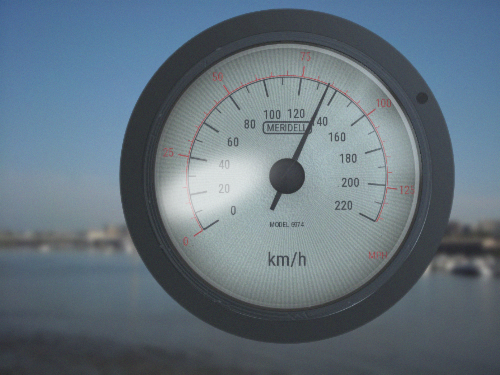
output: **135** km/h
